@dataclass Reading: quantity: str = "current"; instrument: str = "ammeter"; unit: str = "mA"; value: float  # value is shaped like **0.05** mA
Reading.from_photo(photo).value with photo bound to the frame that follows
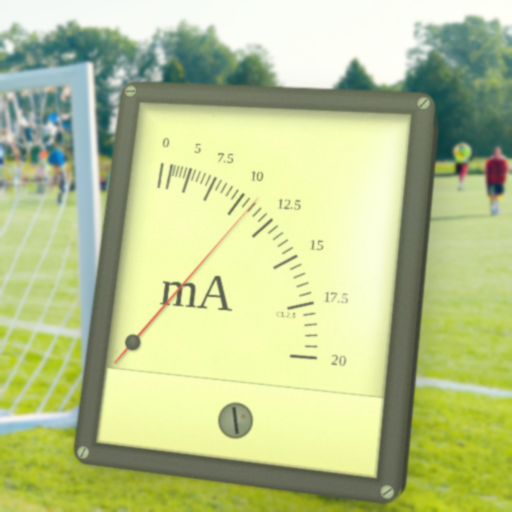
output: **11** mA
